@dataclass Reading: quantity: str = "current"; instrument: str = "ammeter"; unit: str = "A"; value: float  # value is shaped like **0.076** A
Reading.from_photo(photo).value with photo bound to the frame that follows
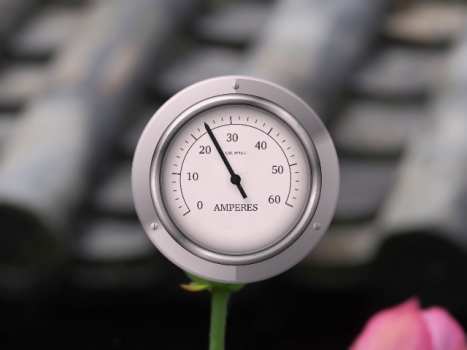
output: **24** A
